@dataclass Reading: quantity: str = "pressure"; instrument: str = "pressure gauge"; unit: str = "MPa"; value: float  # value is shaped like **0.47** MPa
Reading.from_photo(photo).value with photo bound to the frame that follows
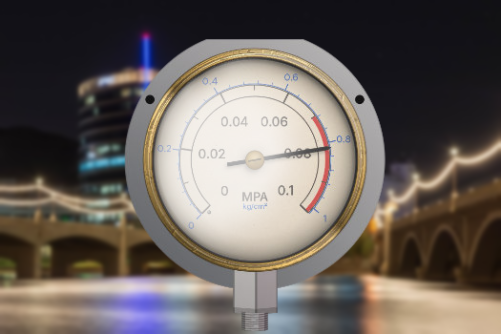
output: **0.08** MPa
